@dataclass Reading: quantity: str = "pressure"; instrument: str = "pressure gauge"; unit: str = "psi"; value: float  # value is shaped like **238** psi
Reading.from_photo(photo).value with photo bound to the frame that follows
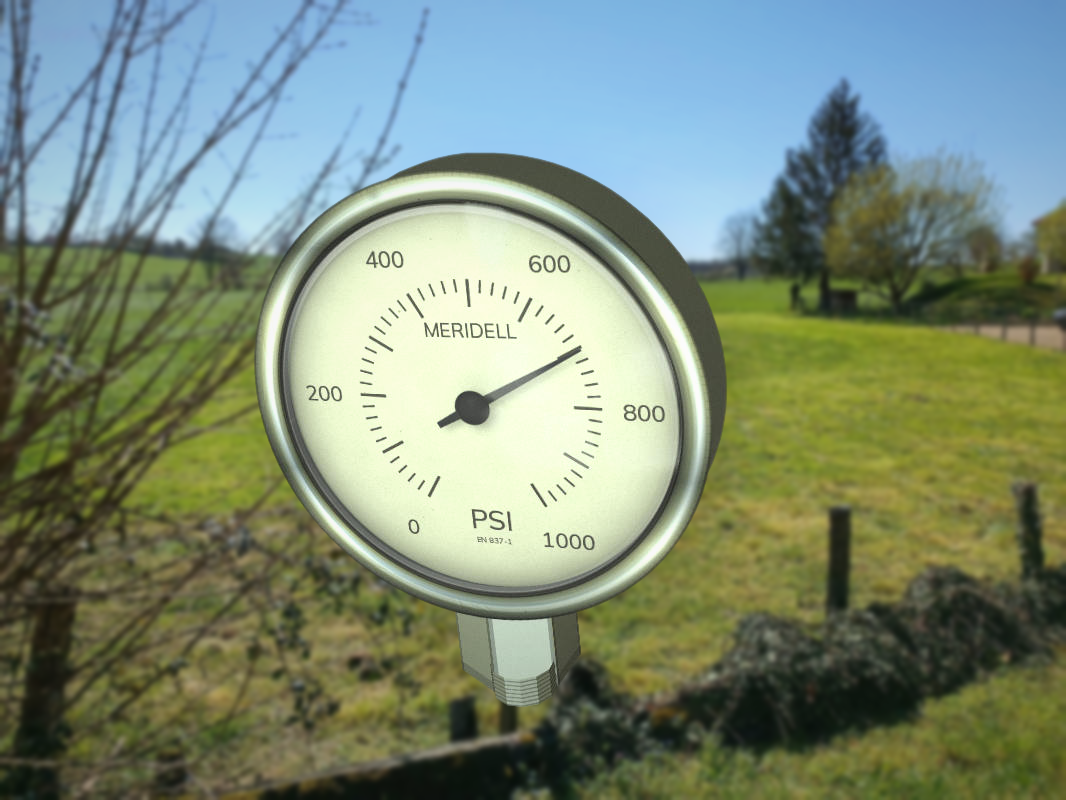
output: **700** psi
